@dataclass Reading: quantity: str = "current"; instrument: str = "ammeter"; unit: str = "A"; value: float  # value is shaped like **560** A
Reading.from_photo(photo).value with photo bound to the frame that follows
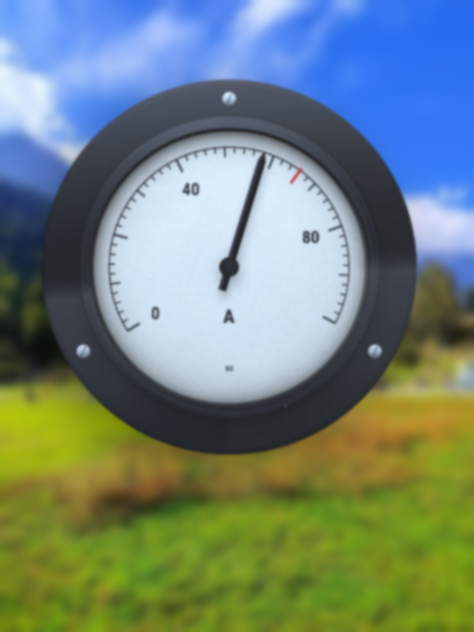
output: **58** A
